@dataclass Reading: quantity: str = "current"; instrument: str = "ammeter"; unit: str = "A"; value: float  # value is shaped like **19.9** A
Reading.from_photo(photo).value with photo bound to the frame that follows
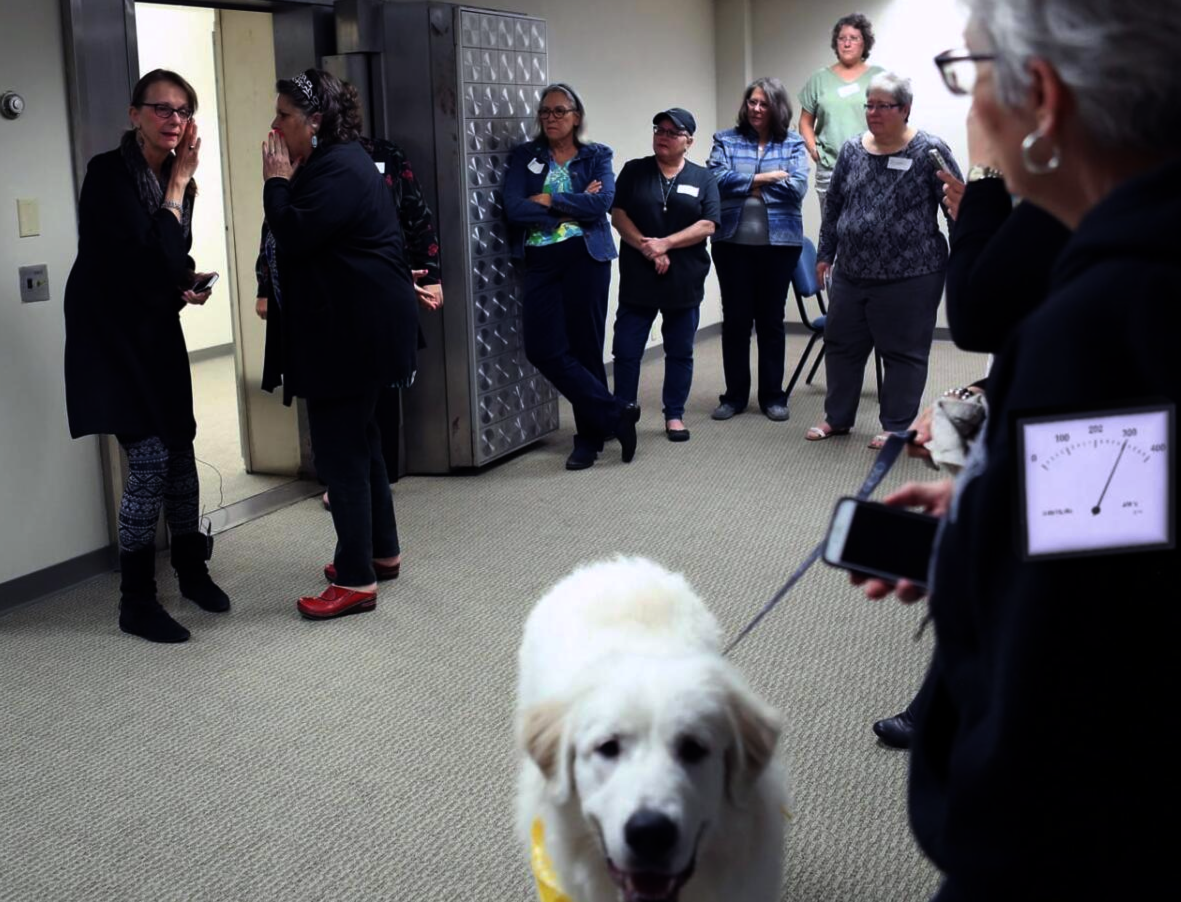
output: **300** A
